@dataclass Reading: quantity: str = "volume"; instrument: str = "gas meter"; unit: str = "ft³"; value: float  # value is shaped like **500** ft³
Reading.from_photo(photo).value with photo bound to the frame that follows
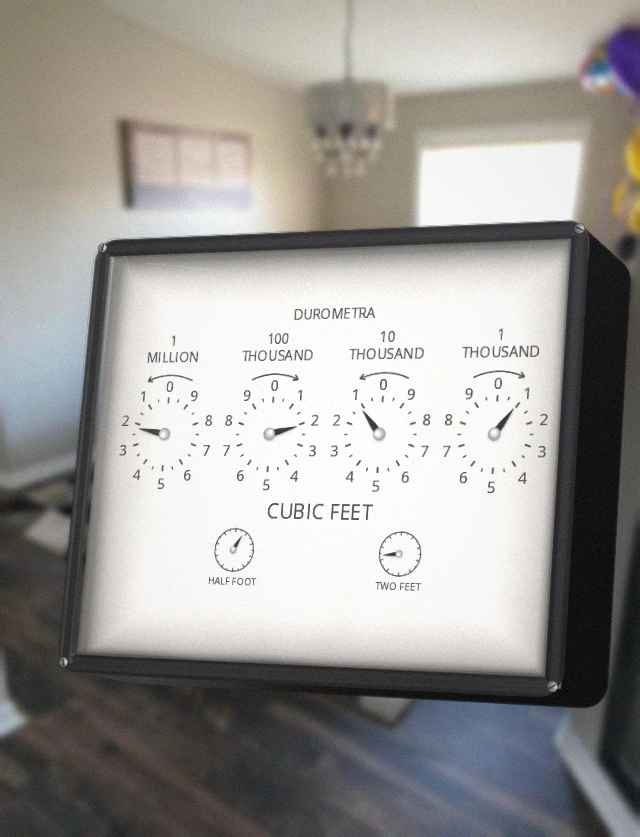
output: **221100** ft³
